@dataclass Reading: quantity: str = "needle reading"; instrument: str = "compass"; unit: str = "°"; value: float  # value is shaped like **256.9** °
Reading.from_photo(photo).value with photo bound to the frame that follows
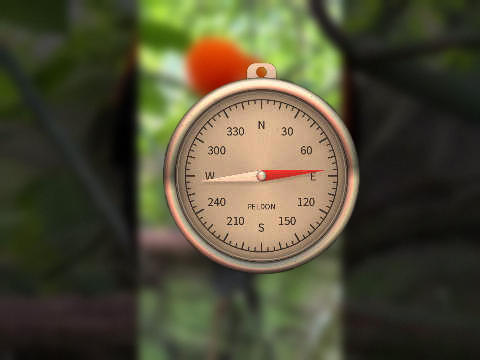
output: **85** °
